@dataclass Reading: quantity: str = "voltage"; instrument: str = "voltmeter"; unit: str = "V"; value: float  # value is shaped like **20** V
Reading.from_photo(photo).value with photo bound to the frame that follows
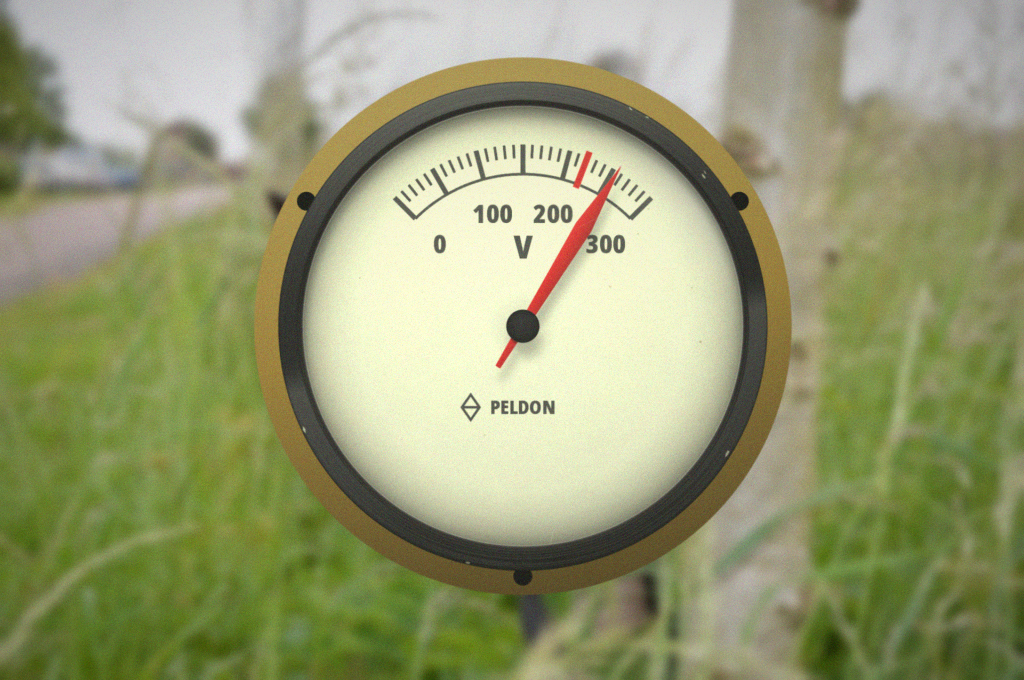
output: **255** V
